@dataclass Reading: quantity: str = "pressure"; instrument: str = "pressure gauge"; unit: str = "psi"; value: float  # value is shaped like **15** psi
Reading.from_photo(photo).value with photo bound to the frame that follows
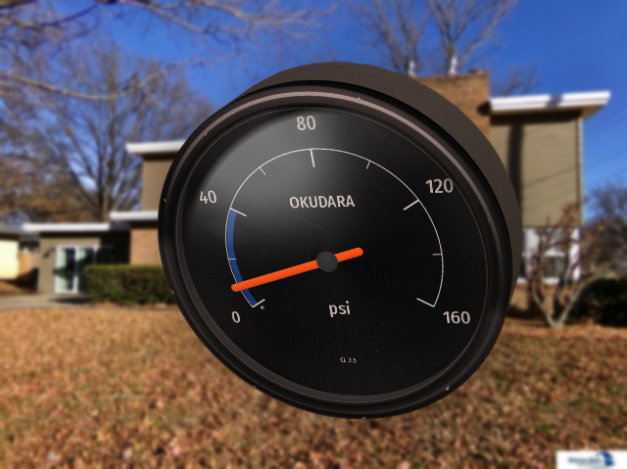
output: **10** psi
